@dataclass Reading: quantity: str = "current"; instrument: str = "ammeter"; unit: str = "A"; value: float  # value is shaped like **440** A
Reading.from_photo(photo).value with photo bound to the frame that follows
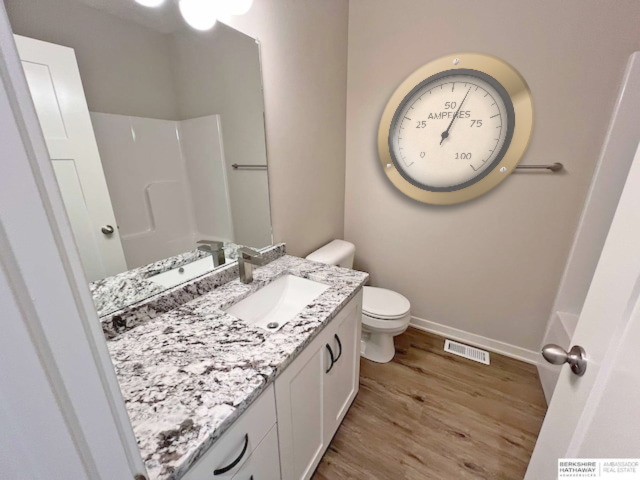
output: **57.5** A
